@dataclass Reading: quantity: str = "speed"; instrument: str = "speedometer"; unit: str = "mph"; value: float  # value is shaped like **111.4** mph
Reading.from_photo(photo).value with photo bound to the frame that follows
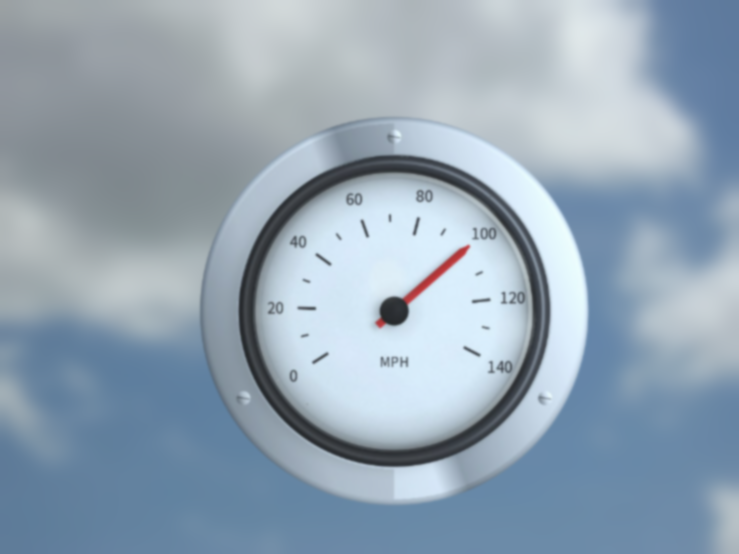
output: **100** mph
